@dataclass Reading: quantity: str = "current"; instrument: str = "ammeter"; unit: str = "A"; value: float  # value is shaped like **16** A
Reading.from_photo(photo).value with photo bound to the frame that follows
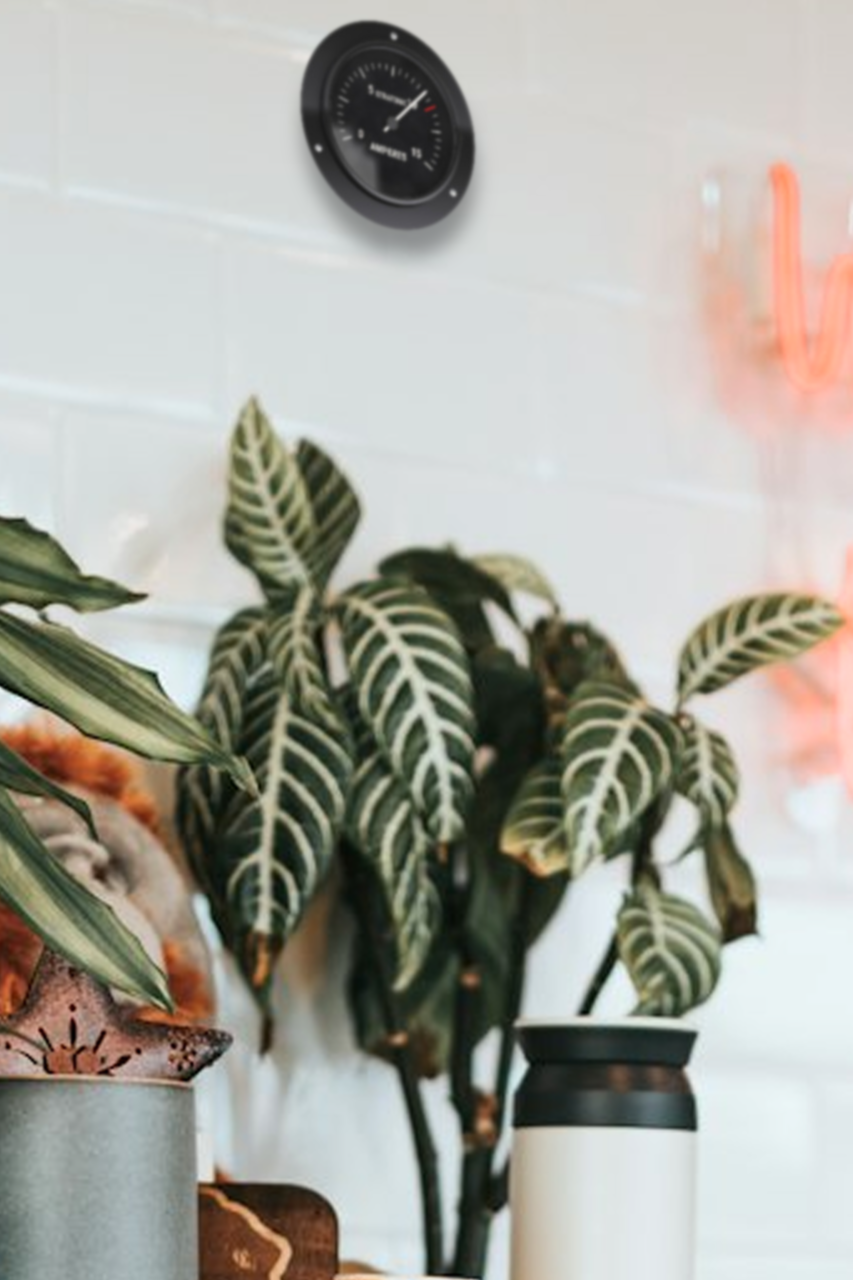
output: **10** A
